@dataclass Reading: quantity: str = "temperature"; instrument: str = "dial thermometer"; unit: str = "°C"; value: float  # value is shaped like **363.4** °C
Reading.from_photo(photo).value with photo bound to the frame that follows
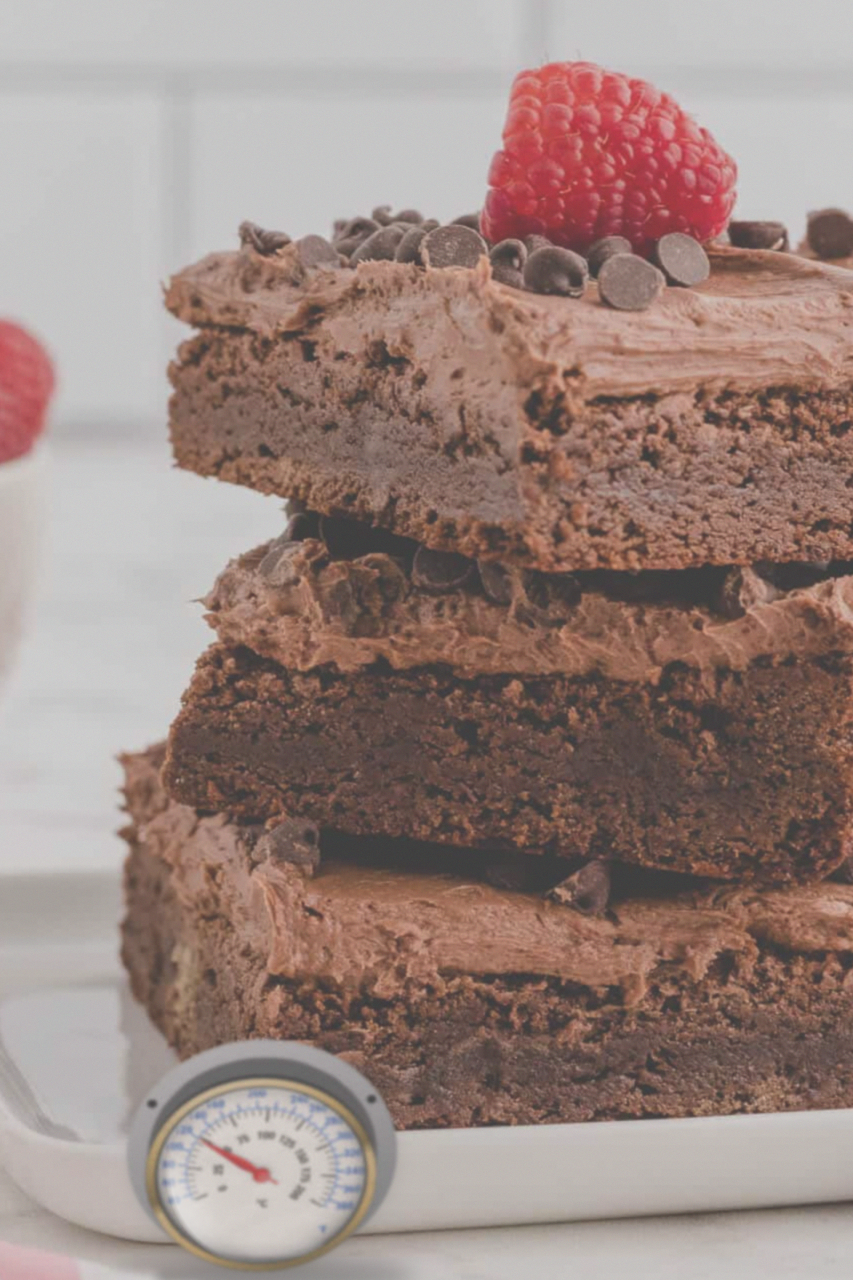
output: **50** °C
